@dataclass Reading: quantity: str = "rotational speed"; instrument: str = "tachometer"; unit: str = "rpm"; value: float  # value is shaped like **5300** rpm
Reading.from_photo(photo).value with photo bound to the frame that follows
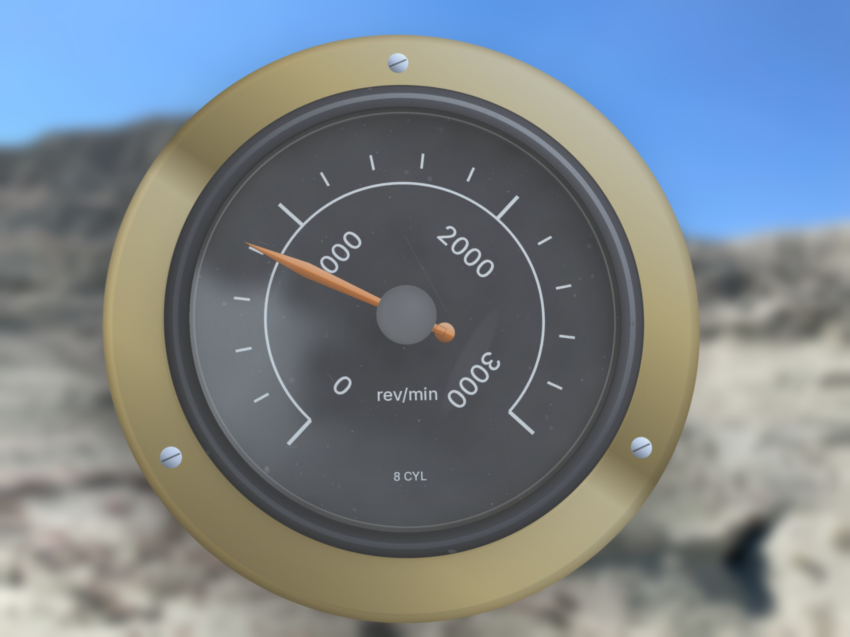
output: **800** rpm
